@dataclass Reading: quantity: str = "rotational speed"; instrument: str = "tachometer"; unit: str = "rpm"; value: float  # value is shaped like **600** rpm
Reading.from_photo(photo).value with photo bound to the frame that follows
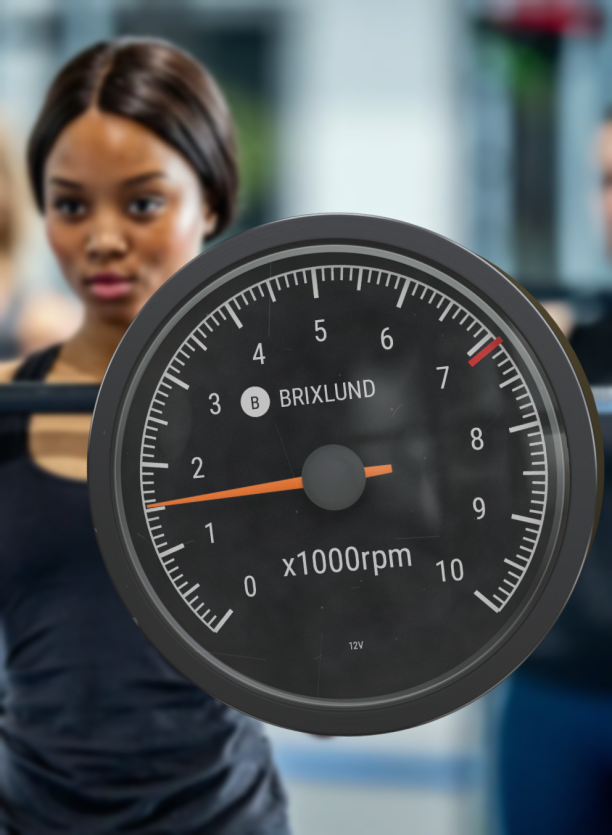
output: **1550** rpm
